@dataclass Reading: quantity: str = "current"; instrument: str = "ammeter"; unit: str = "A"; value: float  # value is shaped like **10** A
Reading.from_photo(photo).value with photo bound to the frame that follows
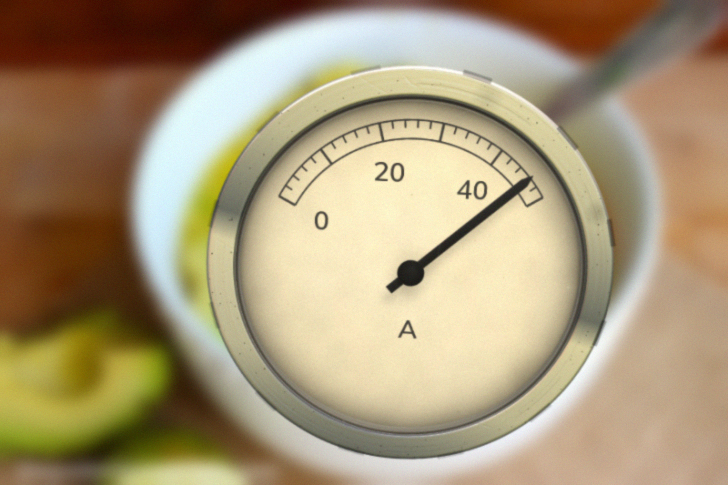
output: **46** A
